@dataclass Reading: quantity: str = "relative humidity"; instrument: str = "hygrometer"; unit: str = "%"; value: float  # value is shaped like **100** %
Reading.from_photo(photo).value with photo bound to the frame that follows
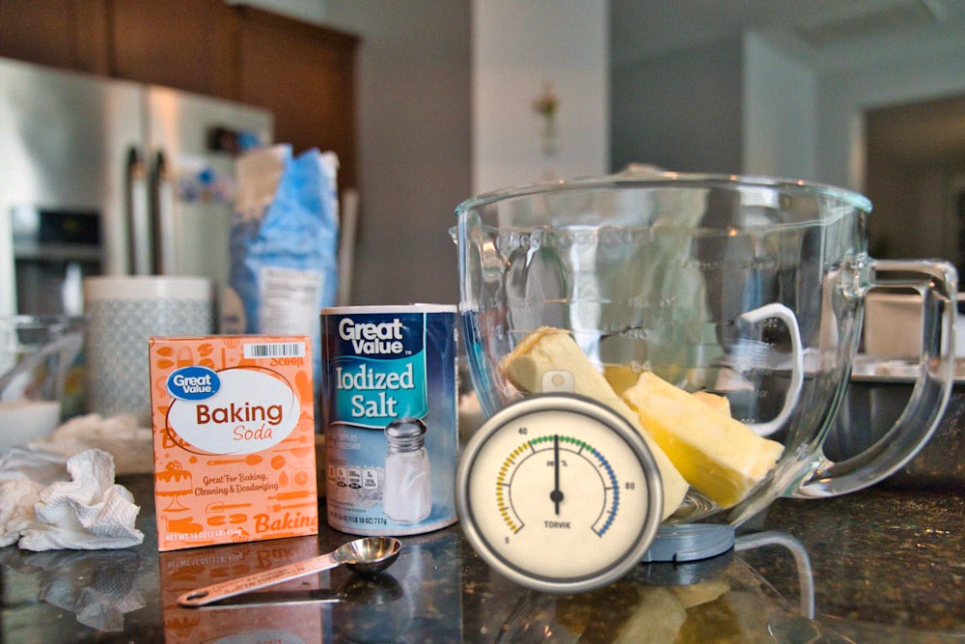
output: **50** %
